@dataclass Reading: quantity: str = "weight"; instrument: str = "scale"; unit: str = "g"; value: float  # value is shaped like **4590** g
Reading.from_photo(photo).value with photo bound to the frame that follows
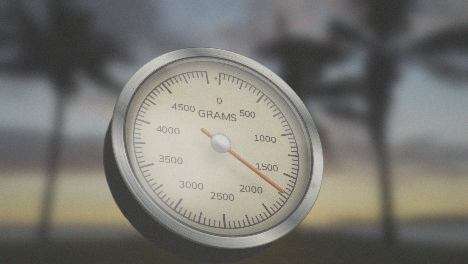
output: **1750** g
